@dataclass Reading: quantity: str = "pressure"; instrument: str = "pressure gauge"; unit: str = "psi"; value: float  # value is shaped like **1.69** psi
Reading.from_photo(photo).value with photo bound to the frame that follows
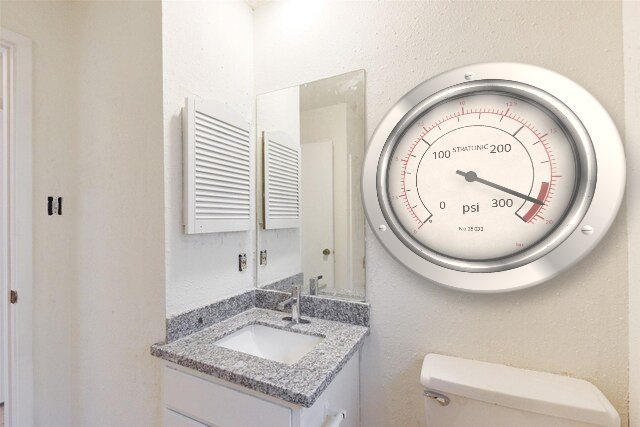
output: **280** psi
